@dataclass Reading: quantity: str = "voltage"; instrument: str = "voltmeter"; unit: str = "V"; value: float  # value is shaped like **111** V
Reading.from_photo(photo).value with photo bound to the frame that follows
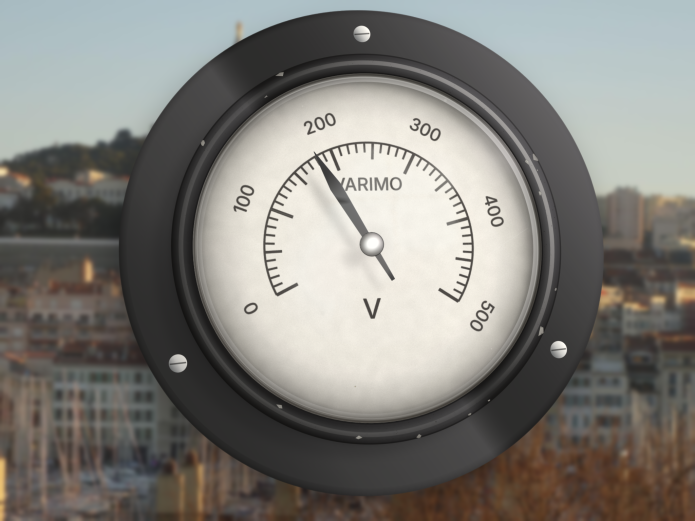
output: **180** V
